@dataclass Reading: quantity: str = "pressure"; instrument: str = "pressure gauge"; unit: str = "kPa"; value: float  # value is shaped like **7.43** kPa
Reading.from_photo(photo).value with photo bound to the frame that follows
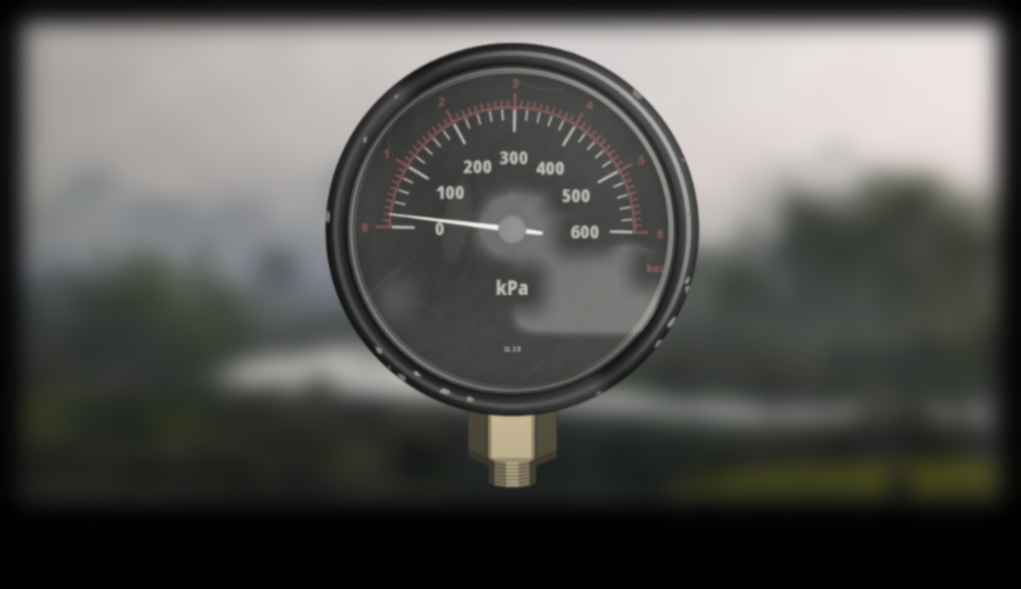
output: **20** kPa
